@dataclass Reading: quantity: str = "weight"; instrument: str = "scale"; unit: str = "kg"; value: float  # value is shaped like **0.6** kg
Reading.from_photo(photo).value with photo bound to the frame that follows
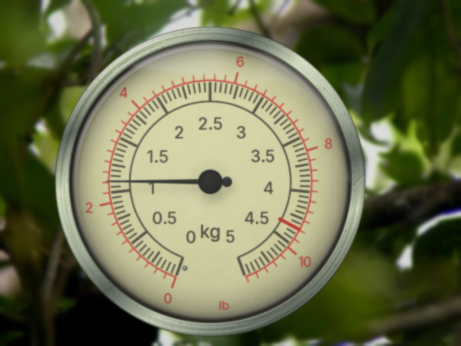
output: **1.1** kg
